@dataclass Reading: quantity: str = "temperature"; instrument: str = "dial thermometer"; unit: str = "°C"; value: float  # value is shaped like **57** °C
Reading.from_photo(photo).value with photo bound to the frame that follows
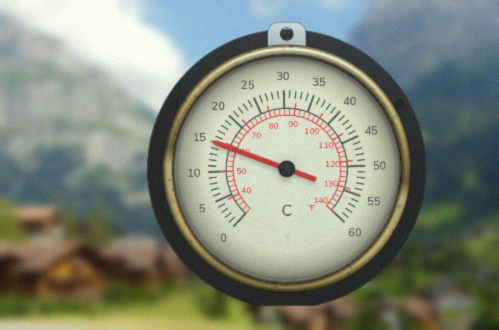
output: **15** °C
